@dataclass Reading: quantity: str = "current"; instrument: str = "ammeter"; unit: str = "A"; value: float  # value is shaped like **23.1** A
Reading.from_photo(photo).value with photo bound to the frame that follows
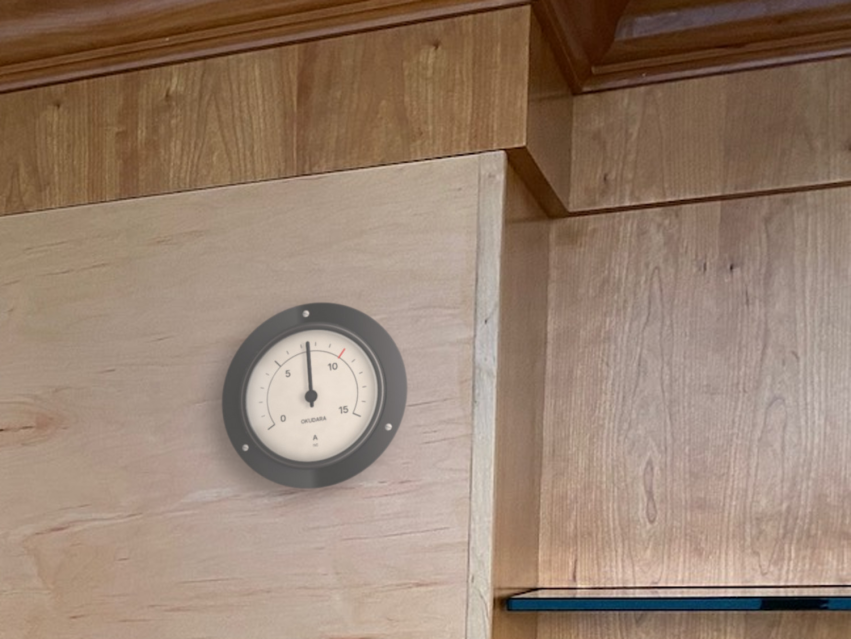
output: **7.5** A
